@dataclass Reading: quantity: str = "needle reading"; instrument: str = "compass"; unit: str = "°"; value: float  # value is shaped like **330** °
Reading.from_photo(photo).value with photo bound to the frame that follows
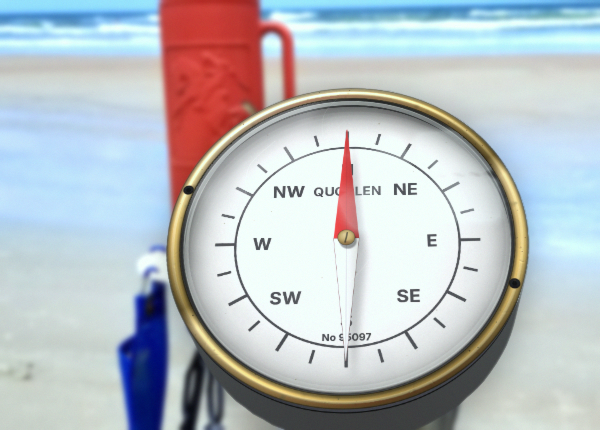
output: **0** °
